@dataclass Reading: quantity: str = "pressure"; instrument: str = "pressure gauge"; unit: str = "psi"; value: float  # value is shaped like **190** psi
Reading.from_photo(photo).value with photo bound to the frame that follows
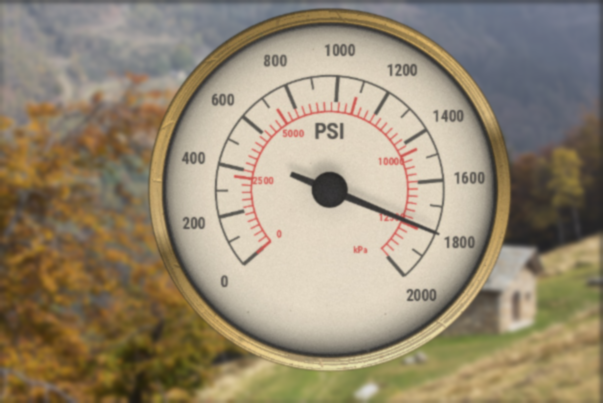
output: **1800** psi
